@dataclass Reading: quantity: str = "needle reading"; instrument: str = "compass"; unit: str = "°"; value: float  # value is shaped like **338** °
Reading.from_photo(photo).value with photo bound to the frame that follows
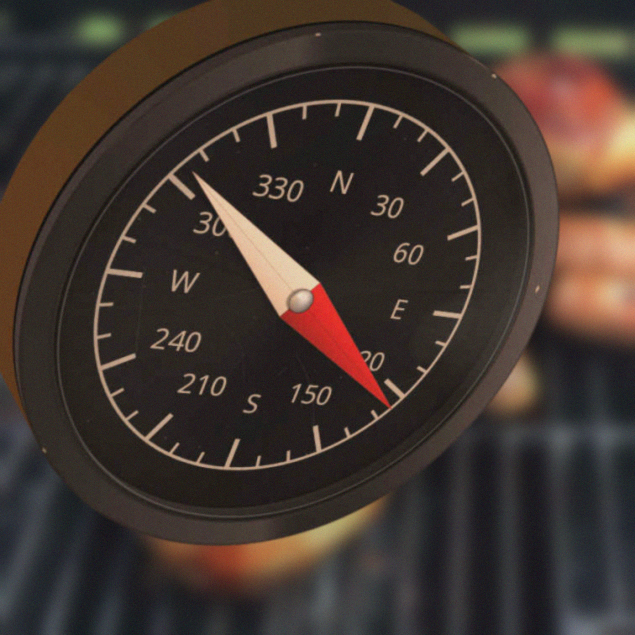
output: **125** °
